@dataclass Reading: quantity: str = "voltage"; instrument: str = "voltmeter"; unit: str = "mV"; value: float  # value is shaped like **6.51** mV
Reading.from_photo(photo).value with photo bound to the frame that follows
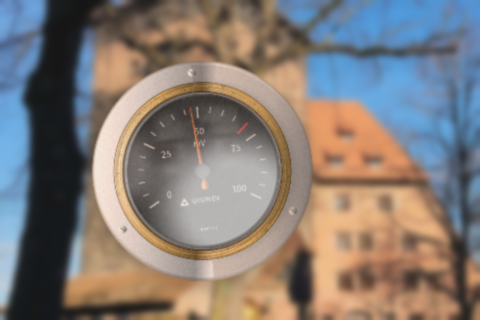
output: **47.5** mV
